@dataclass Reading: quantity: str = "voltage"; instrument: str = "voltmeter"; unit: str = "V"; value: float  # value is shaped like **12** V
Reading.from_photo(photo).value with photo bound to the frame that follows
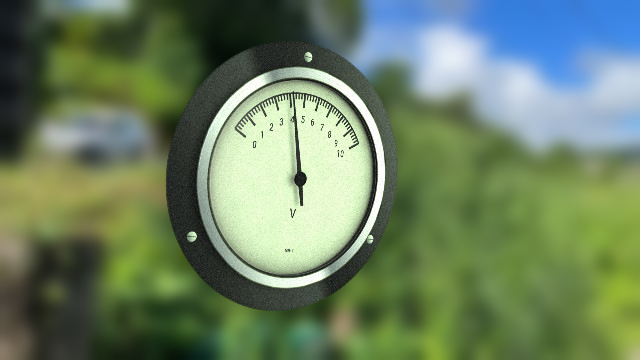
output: **4** V
